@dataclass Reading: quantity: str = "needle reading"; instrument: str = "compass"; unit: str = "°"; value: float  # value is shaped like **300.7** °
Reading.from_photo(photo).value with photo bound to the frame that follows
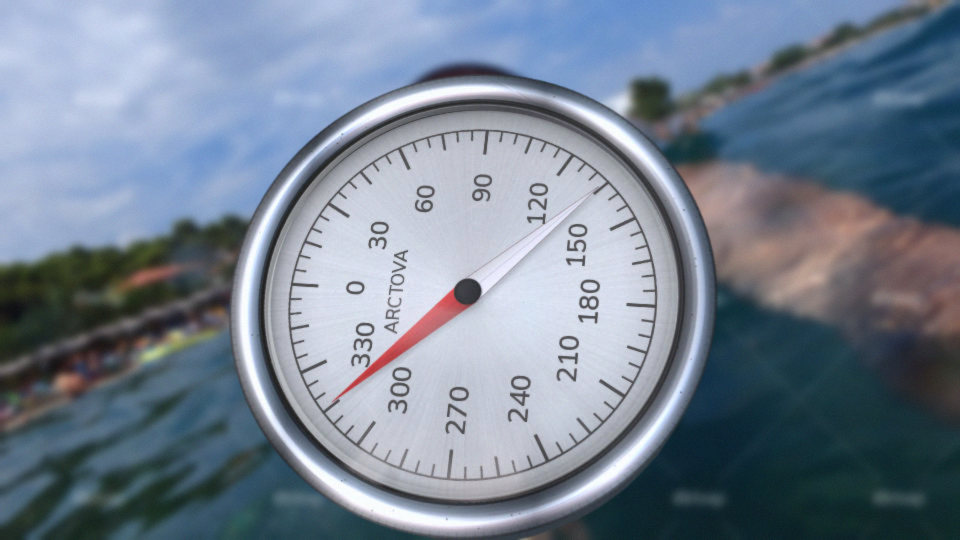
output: **315** °
